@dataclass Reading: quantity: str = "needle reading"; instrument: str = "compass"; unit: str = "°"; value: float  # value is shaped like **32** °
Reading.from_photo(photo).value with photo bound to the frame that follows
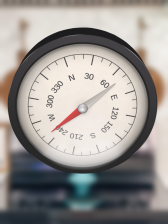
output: **250** °
